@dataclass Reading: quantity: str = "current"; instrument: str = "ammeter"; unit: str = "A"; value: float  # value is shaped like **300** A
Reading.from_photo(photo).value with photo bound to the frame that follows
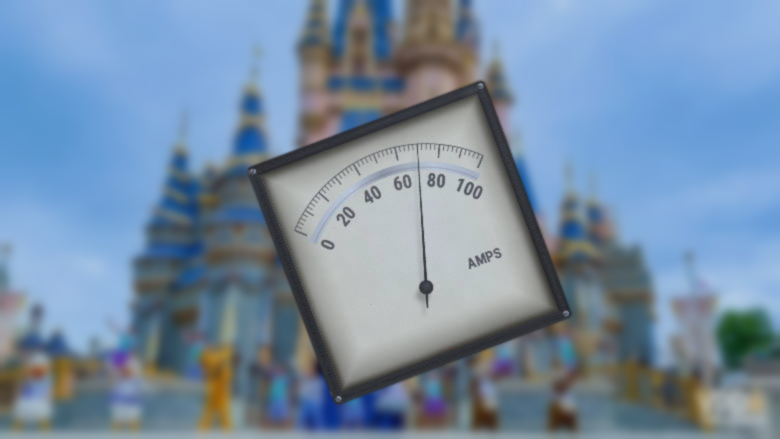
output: **70** A
